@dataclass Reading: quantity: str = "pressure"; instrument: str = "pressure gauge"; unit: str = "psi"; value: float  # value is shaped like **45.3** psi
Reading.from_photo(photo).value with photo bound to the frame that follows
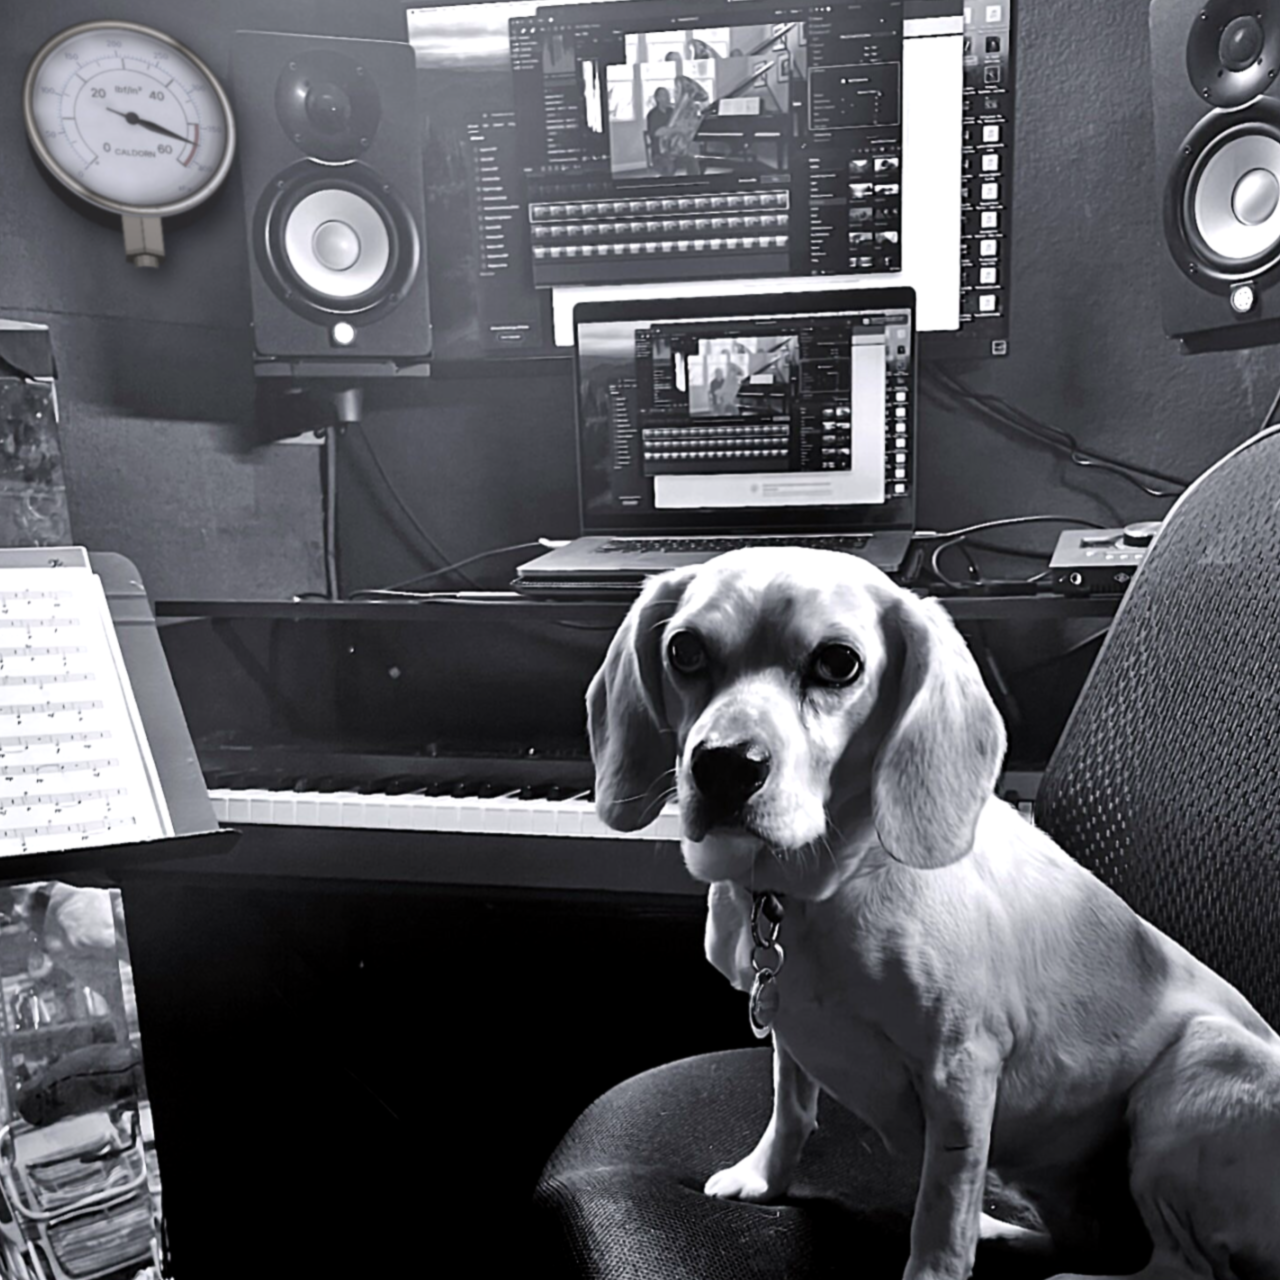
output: **55** psi
